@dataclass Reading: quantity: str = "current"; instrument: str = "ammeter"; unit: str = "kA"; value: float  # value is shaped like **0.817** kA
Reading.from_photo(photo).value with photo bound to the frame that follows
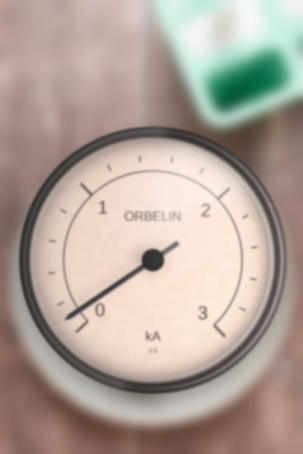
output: **0.1** kA
